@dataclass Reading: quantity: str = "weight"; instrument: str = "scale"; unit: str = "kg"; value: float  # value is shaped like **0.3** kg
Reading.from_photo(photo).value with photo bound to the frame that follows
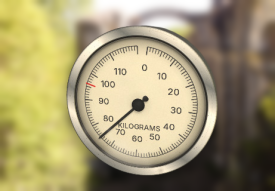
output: **75** kg
